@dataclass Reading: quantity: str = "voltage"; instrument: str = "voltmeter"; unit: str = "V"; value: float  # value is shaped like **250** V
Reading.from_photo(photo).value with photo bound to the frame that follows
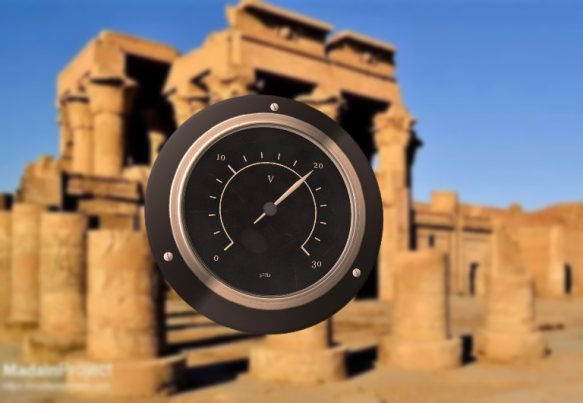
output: **20** V
